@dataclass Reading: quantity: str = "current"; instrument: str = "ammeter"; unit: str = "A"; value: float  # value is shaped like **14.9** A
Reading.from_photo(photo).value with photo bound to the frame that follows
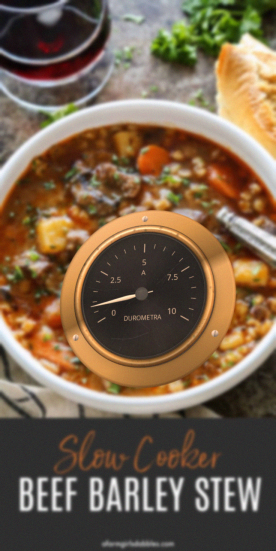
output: **0.75** A
